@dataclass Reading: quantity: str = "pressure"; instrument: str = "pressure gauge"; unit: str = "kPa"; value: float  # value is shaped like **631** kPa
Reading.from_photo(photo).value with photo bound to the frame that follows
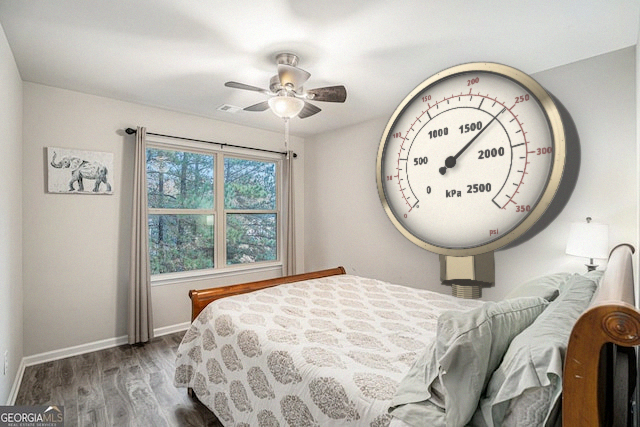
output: **1700** kPa
